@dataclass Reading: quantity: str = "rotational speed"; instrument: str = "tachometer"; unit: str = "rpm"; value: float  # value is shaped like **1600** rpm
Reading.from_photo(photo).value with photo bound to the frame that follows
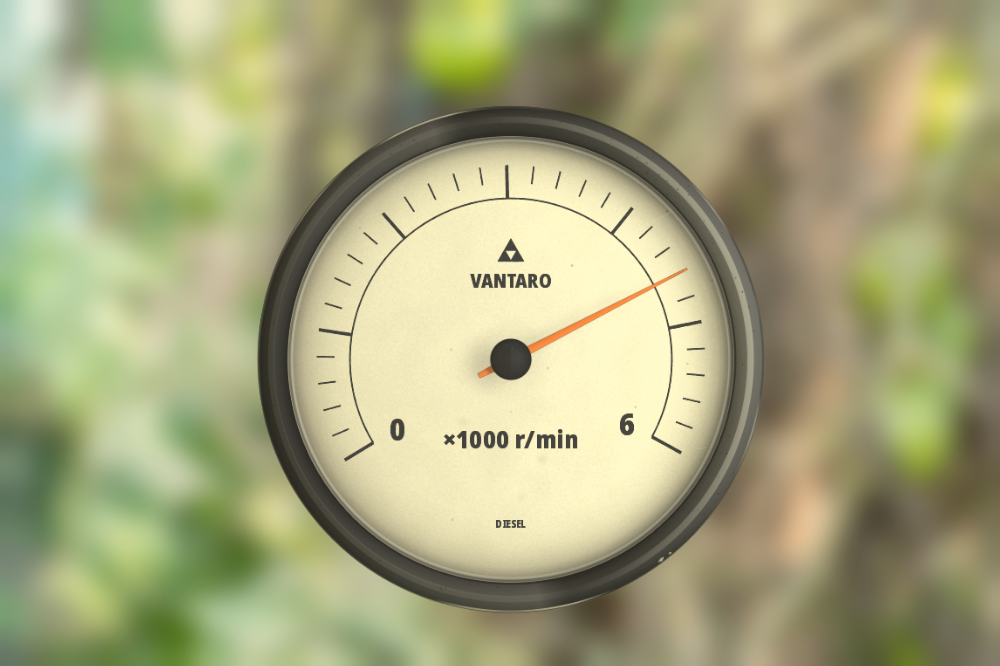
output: **4600** rpm
